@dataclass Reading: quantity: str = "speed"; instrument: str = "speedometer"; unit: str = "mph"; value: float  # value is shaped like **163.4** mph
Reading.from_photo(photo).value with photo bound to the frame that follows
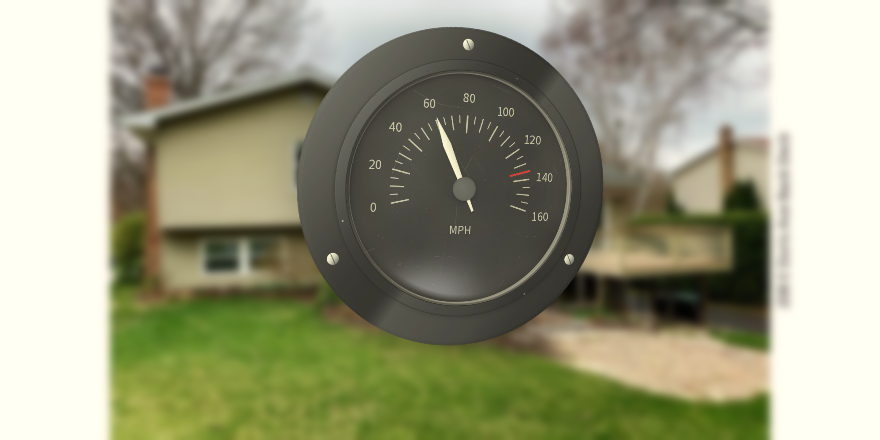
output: **60** mph
